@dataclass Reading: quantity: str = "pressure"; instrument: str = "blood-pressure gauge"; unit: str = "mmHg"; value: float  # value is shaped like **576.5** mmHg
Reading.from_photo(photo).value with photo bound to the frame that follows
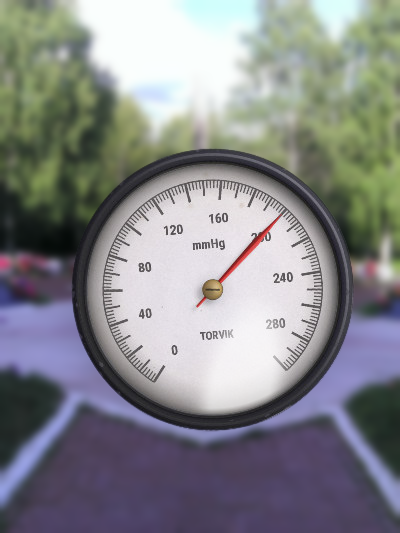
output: **200** mmHg
